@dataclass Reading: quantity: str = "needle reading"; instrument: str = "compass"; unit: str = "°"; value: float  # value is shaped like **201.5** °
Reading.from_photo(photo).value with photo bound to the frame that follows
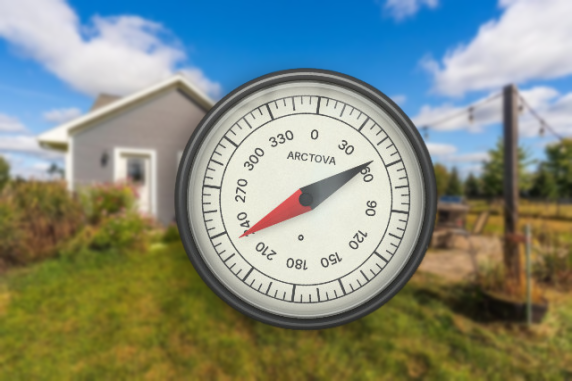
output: **232.5** °
